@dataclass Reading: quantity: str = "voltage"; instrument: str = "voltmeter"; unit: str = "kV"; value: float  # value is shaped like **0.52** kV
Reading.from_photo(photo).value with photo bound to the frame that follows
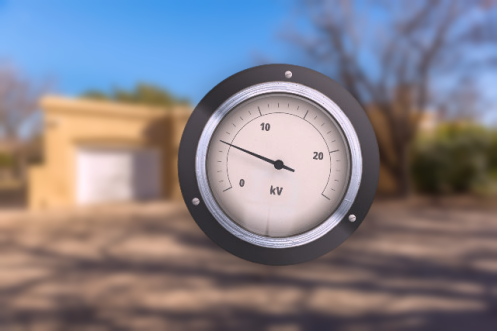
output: **5** kV
